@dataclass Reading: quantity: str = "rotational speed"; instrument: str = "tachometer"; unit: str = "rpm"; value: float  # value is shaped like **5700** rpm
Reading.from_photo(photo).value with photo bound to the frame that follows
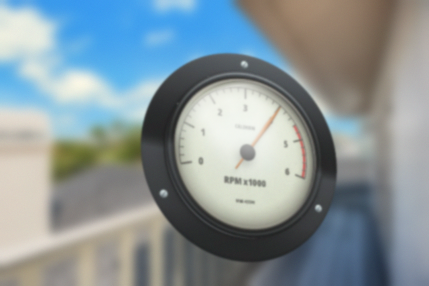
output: **4000** rpm
